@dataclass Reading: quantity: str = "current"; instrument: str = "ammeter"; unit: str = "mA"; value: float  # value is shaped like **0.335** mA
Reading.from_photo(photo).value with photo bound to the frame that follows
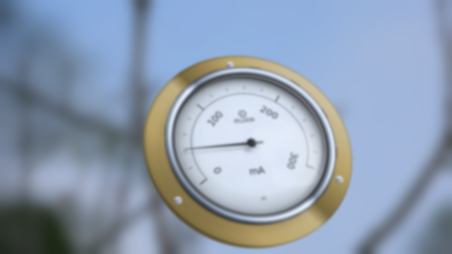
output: **40** mA
